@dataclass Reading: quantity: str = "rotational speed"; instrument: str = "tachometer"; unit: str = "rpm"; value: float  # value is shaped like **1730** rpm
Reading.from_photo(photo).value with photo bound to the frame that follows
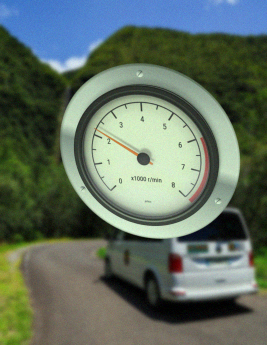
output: **2250** rpm
